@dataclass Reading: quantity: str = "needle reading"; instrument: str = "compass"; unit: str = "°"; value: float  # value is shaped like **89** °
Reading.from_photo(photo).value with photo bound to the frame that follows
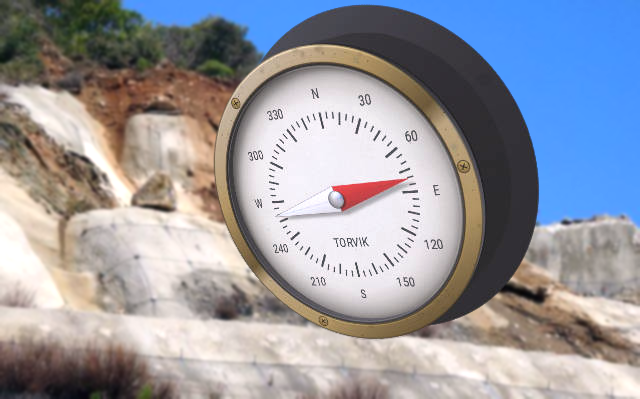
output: **80** °
